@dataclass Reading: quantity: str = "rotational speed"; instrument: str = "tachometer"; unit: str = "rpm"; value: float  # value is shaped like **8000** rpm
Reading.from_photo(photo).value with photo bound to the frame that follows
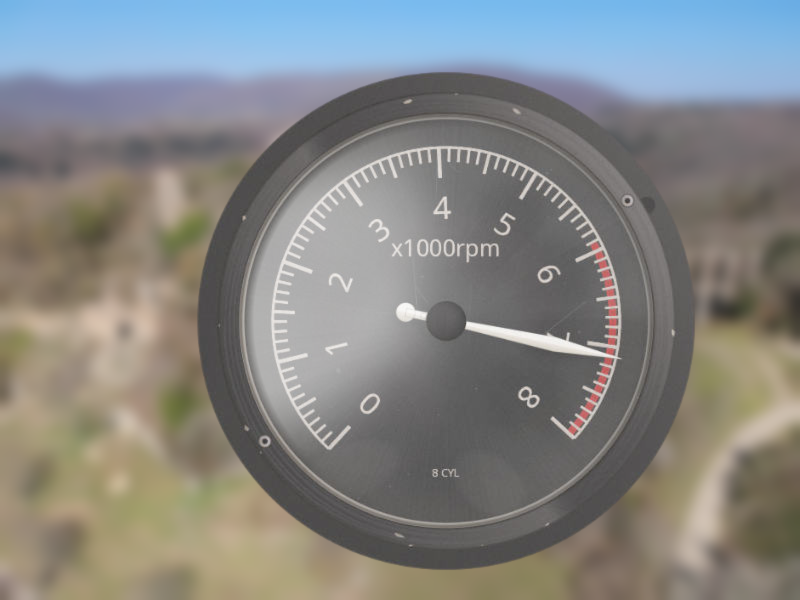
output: **7100** rpm
